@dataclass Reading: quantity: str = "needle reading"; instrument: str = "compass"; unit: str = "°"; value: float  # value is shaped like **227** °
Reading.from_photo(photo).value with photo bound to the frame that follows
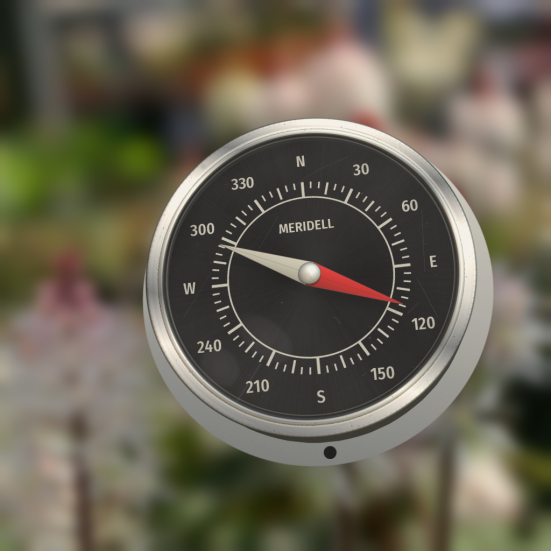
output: **115** °
